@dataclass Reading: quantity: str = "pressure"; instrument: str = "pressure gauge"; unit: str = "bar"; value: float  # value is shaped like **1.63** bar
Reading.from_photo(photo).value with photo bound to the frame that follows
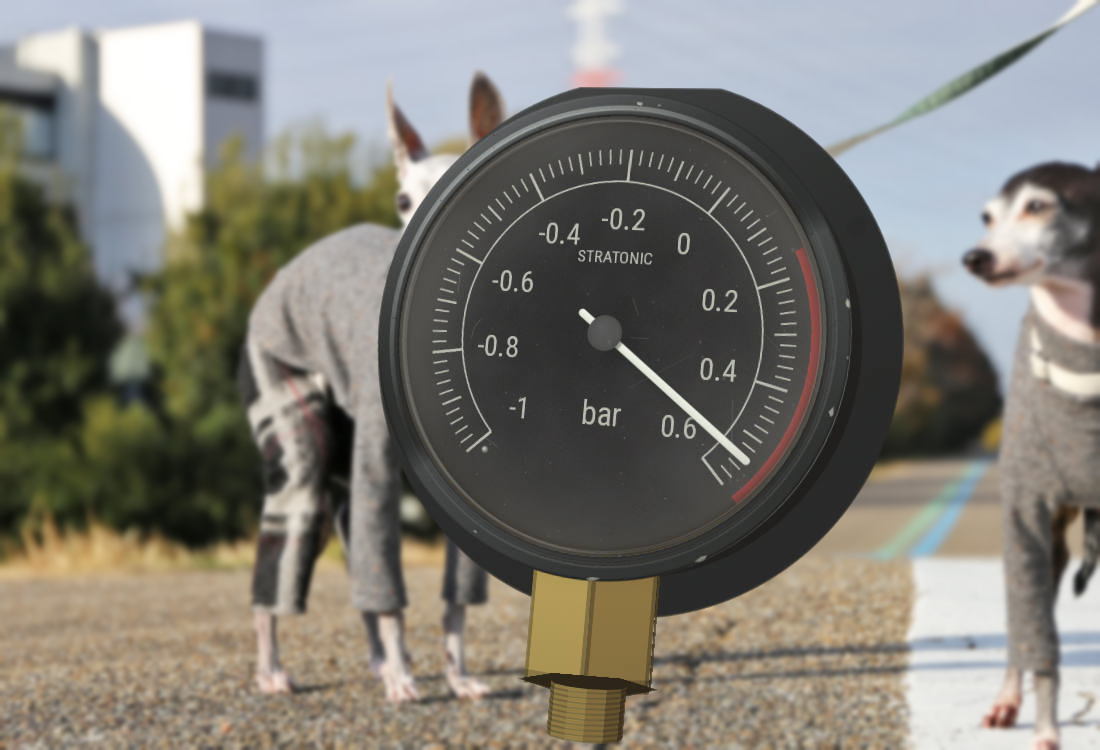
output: **0.54** bar
